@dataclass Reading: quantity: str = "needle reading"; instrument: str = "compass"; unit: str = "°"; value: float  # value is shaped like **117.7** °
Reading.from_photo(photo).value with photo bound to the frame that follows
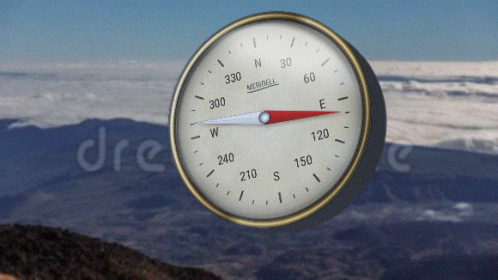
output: **100** °
